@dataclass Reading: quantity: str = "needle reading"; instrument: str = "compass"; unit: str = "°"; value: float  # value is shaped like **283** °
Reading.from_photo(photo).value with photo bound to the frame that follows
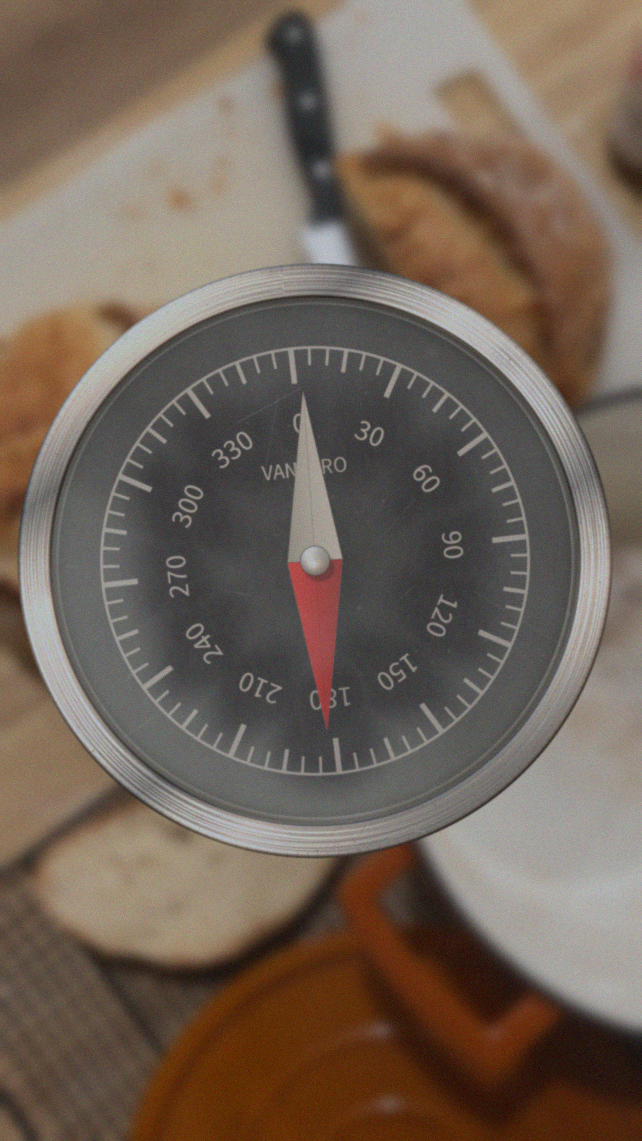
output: **182.5** °
